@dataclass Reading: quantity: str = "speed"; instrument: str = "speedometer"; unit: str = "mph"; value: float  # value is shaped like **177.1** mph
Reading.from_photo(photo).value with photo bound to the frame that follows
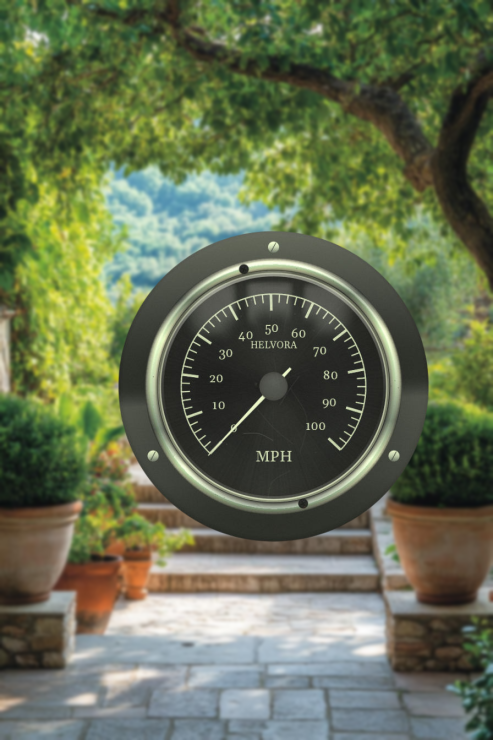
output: **0** mph
